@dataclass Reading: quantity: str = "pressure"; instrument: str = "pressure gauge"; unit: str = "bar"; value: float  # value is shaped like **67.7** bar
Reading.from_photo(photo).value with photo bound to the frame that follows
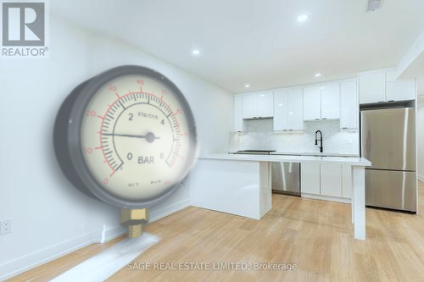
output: **1** bar
